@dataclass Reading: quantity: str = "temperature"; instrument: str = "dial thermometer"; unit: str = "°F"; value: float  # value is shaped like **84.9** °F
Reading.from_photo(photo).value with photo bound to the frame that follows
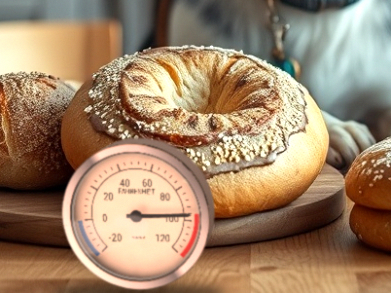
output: **96** °F
